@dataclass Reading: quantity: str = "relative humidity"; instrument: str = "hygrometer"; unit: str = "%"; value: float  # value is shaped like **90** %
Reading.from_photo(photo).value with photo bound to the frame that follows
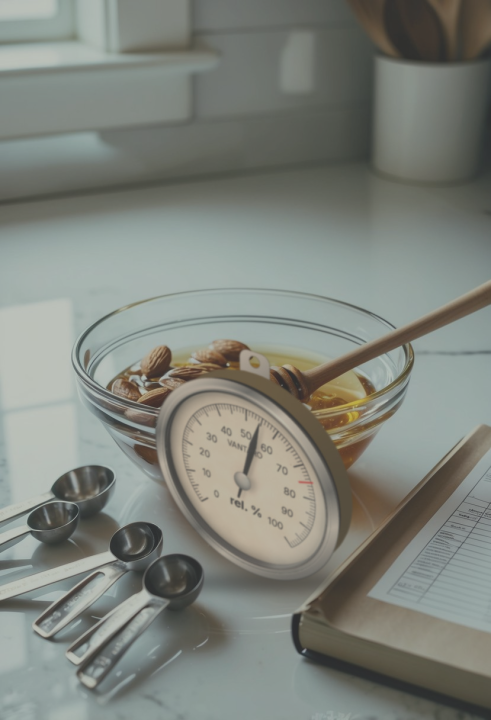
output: **55** %
